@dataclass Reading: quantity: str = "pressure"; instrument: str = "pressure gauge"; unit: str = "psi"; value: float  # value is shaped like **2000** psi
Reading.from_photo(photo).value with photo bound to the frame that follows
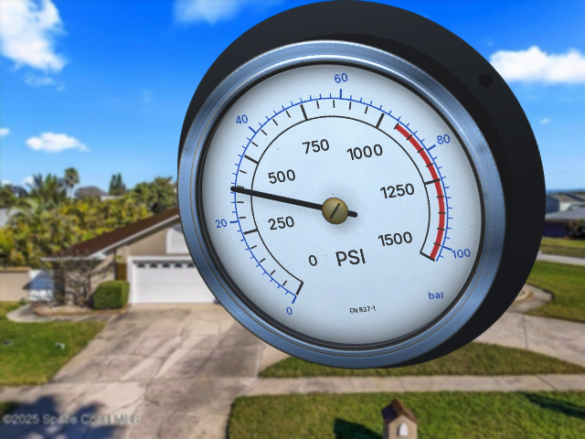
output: **400** psi
